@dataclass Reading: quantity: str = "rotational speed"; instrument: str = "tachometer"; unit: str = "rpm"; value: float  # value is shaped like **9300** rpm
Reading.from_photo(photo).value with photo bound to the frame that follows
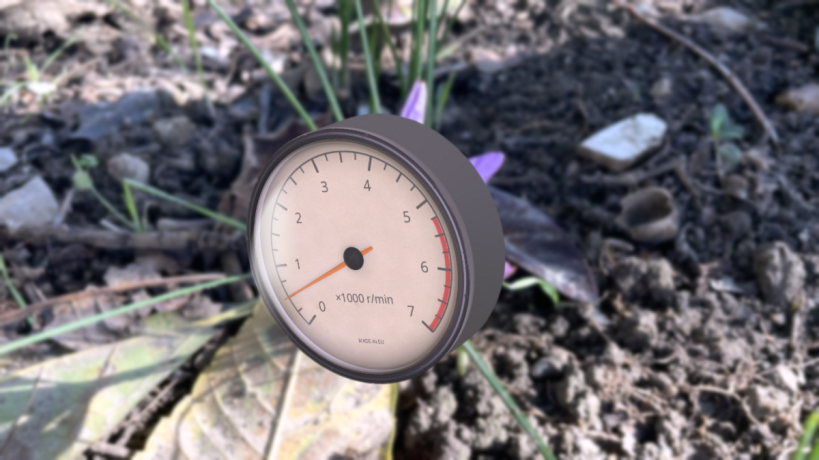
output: **500** rpm
